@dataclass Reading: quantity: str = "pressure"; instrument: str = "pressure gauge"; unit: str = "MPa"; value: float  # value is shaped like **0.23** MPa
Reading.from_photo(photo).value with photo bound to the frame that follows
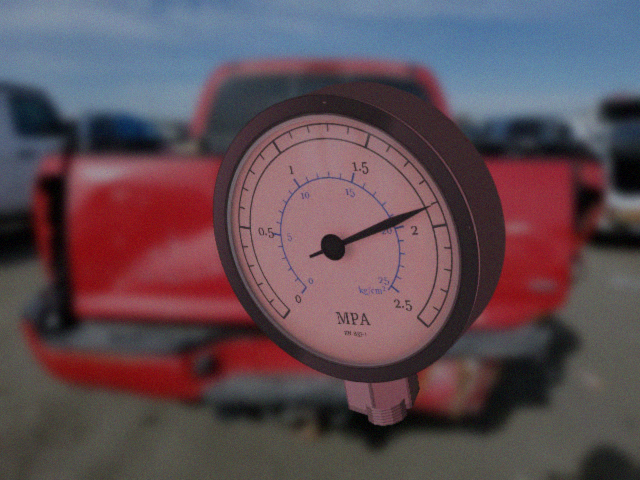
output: **1.9** MPa
